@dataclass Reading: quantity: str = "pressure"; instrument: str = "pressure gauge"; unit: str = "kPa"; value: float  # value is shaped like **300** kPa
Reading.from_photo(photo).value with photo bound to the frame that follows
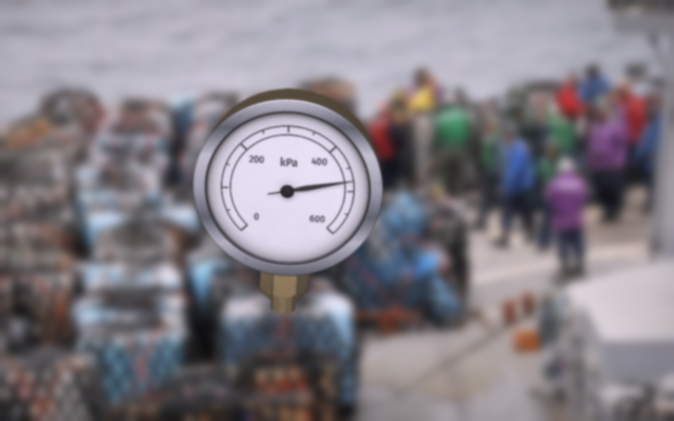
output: **475** kPa
